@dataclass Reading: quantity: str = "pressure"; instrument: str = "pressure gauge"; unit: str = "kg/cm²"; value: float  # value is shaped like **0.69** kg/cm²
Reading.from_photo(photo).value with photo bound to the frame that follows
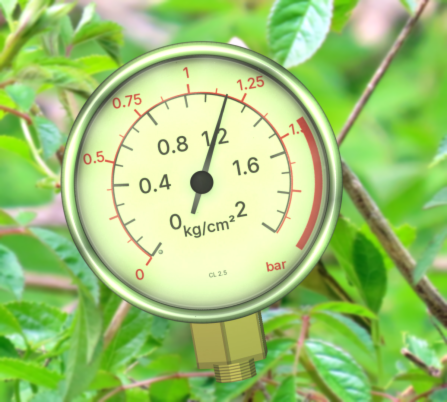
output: **1.2** kg/cm²
